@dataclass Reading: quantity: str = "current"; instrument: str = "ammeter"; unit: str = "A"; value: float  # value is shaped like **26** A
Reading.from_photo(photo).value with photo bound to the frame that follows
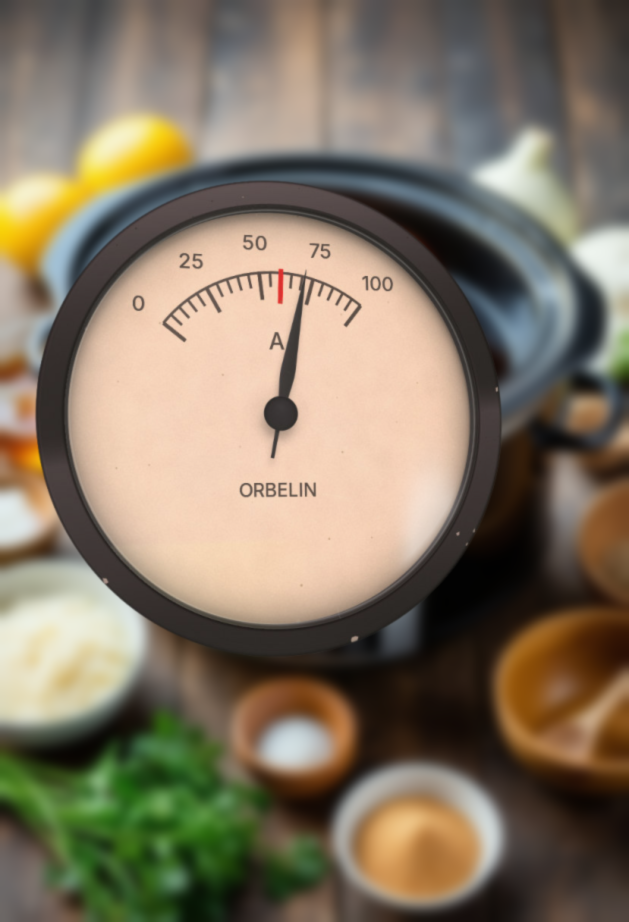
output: **70** A
